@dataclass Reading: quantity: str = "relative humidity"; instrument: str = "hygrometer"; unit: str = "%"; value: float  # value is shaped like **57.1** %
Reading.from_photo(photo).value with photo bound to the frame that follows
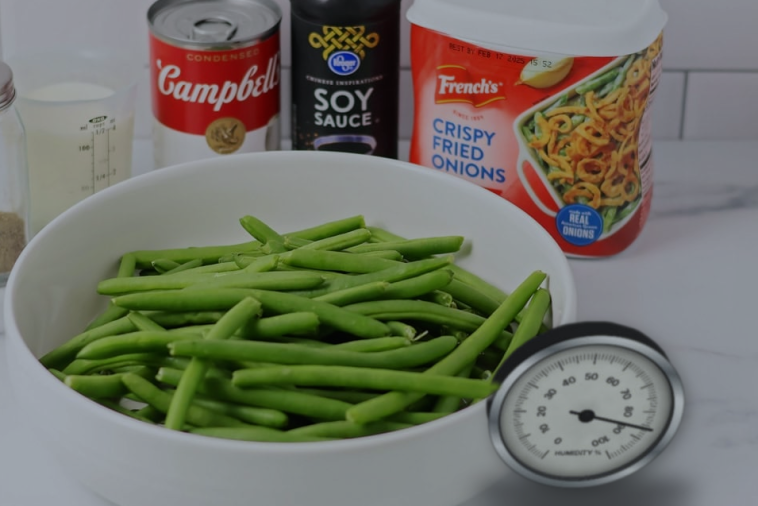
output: **85** %
